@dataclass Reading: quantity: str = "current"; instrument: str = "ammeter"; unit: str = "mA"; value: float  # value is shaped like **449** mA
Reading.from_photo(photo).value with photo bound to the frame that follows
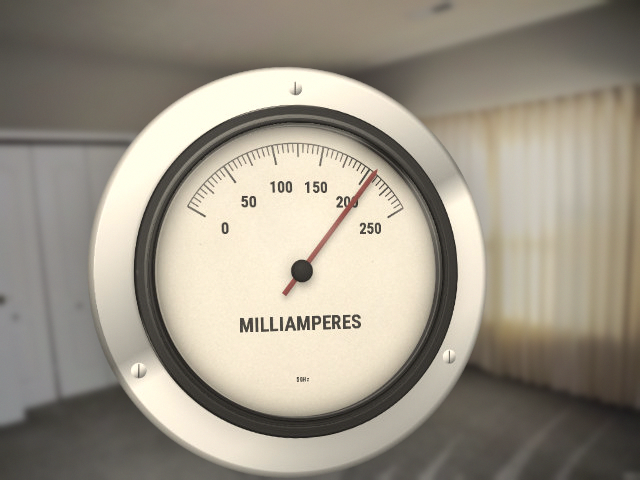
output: **205** mA
